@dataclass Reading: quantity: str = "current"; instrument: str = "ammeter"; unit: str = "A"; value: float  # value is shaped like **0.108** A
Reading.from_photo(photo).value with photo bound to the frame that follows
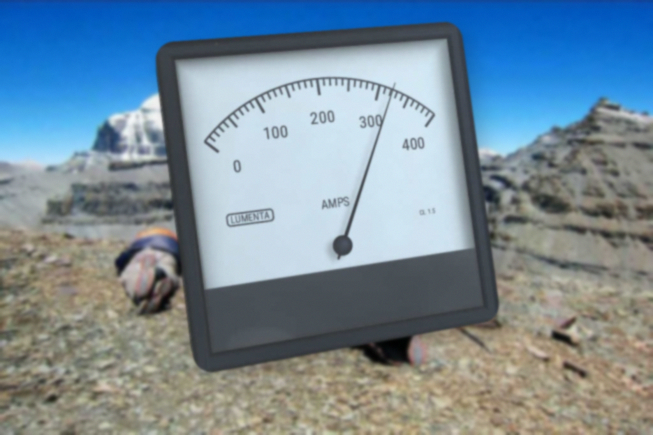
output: **320** A
